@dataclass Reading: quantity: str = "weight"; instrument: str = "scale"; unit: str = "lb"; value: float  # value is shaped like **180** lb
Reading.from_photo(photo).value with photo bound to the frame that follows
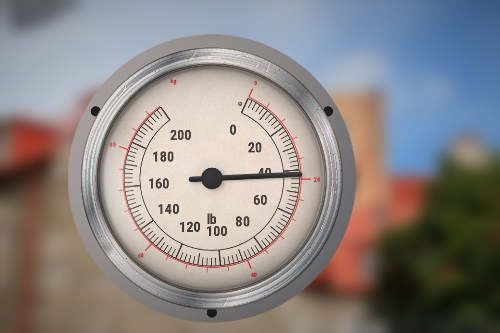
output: **42** lb
